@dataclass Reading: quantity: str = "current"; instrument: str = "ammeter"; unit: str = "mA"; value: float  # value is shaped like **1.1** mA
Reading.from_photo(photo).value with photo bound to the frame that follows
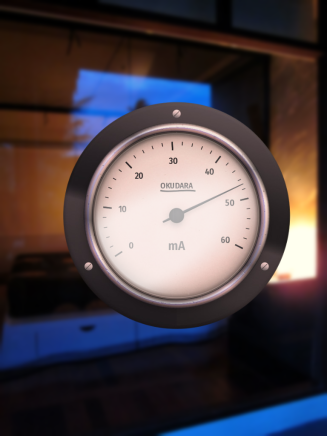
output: **47** mA
